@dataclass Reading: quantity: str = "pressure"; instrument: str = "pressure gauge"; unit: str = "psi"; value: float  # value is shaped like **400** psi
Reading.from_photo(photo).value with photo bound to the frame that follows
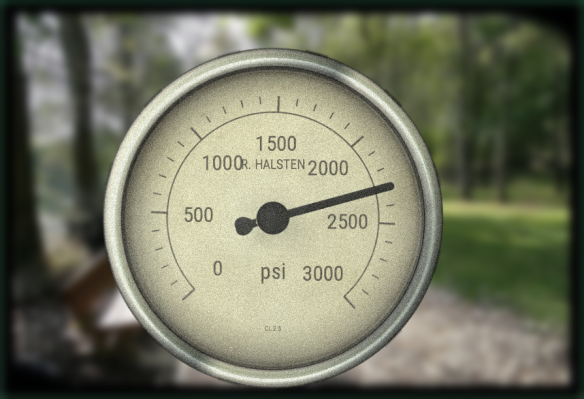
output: **2300** psi
